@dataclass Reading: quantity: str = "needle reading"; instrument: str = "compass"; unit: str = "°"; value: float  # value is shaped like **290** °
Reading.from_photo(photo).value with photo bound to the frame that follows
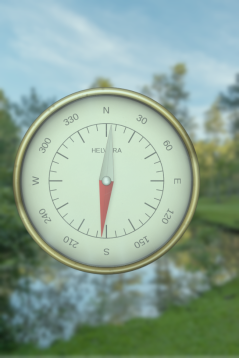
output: **185** °
